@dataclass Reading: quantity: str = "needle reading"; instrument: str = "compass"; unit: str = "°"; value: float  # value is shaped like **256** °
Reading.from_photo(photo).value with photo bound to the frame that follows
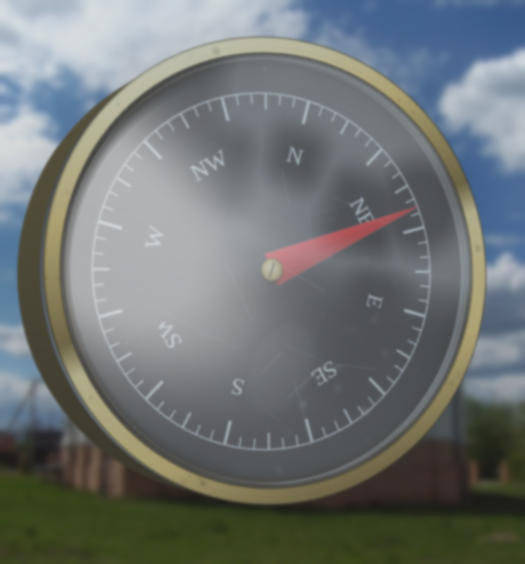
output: **52.5** °
